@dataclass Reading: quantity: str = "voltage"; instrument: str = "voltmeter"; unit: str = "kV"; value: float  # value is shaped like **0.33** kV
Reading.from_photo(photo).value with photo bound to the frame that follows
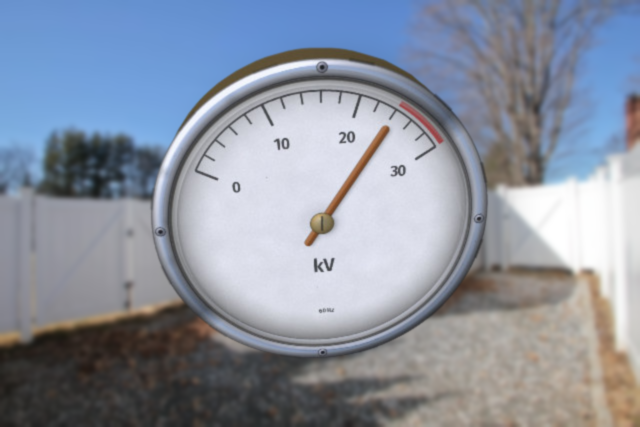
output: **24** kV
